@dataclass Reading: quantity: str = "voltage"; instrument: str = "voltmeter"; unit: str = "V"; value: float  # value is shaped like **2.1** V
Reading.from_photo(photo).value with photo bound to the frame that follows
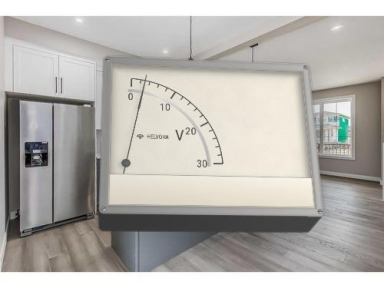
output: **3** V
